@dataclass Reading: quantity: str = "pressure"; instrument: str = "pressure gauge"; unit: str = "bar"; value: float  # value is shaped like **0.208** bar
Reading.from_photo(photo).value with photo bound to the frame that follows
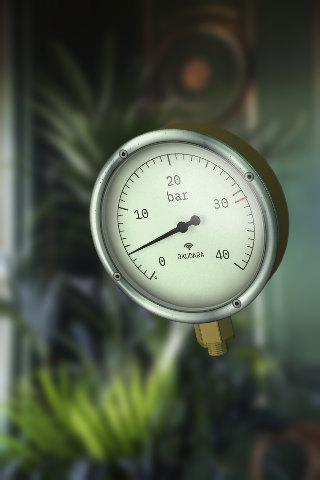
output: **4** bar
